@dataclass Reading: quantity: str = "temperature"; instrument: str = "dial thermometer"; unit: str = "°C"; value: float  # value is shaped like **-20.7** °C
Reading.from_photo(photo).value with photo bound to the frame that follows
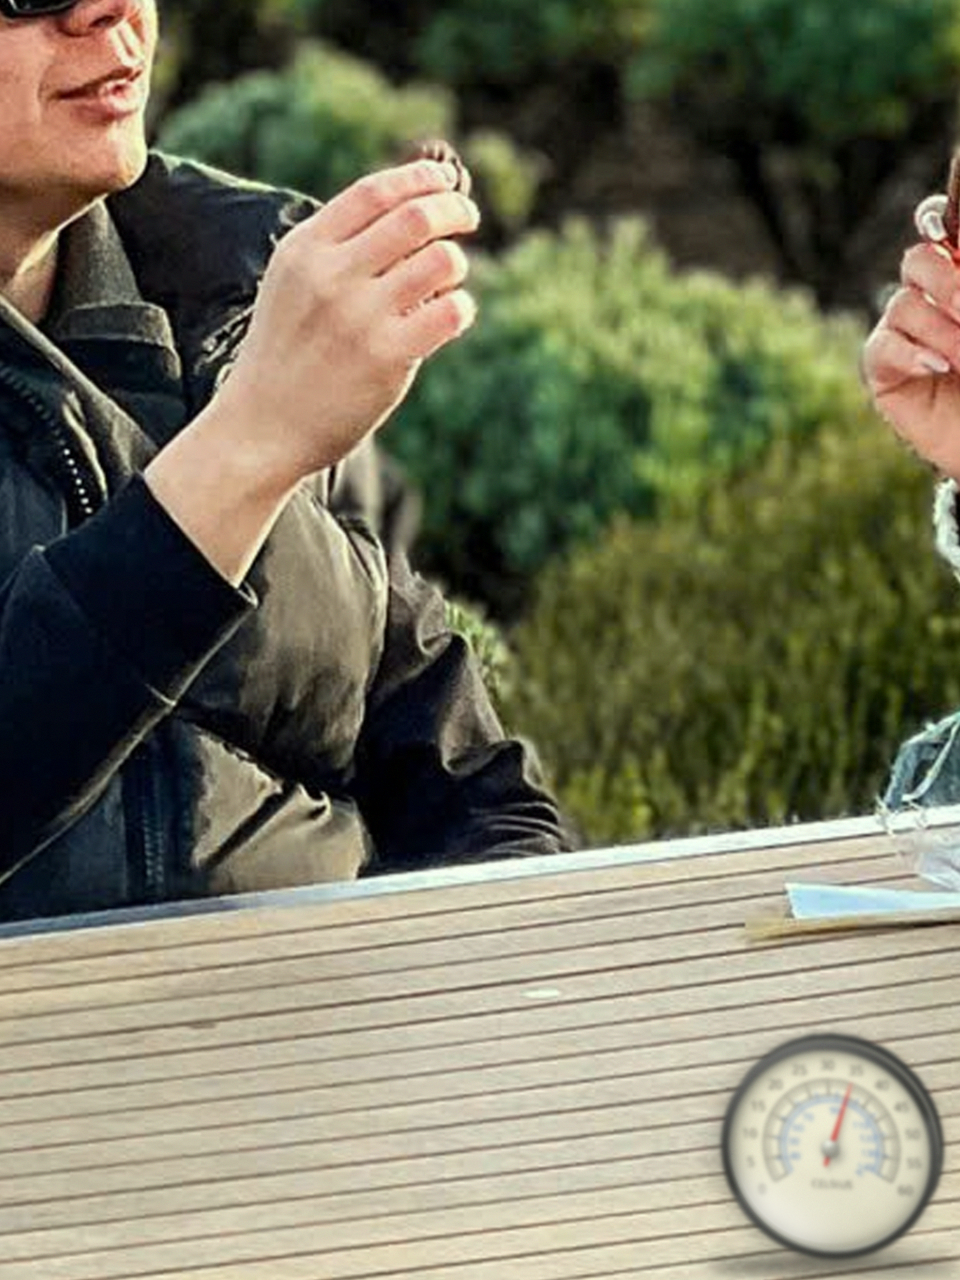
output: **35** °C
